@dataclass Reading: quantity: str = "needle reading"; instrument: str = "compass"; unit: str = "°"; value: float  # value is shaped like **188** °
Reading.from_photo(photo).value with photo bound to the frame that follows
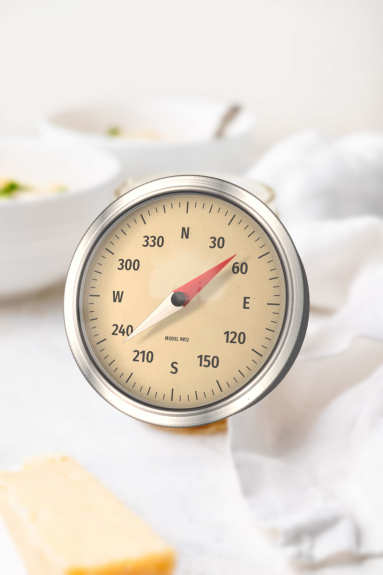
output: **50** °
